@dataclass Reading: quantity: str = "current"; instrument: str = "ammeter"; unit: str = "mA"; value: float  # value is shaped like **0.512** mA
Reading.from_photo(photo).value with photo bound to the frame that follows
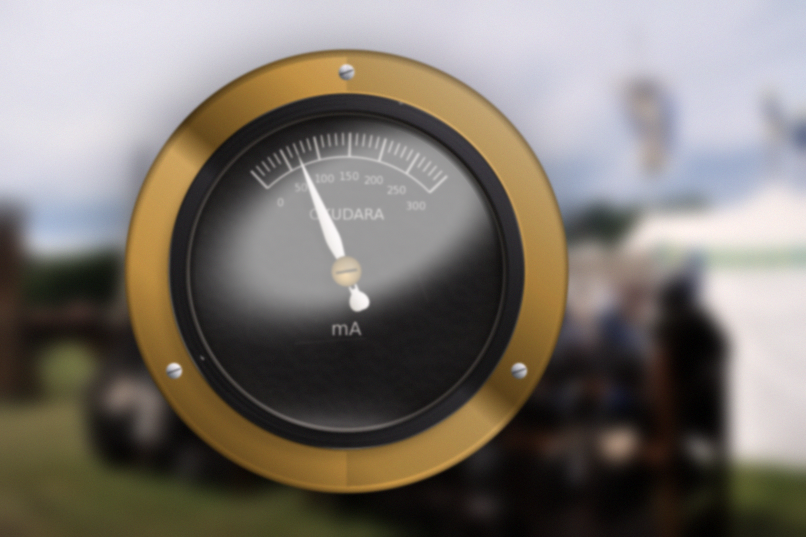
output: **70** mA
